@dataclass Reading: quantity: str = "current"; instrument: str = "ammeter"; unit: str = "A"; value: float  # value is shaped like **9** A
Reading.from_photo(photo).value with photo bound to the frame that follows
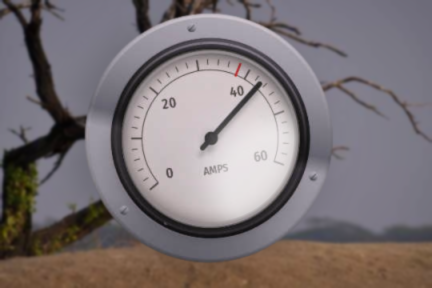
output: **43** A
